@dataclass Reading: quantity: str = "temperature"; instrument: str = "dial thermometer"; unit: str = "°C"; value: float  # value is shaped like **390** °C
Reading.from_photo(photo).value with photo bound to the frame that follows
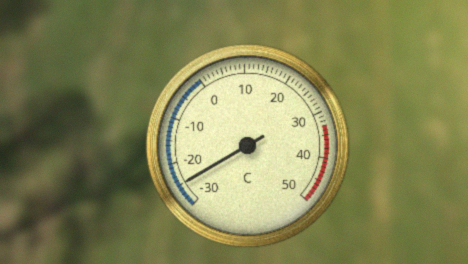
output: **-25** °C
